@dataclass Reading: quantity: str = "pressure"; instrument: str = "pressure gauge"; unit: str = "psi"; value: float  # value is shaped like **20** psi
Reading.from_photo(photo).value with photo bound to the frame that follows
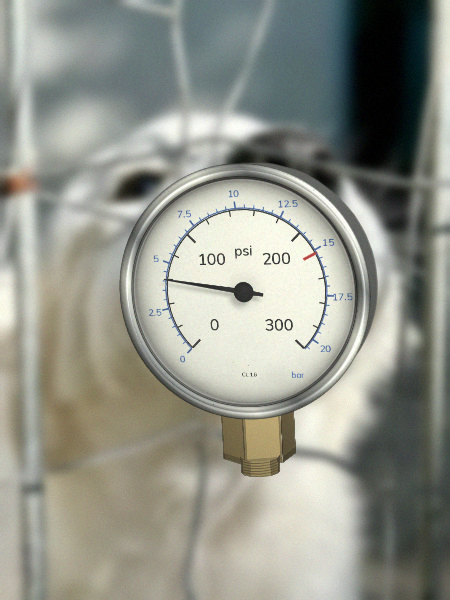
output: **60** psi
